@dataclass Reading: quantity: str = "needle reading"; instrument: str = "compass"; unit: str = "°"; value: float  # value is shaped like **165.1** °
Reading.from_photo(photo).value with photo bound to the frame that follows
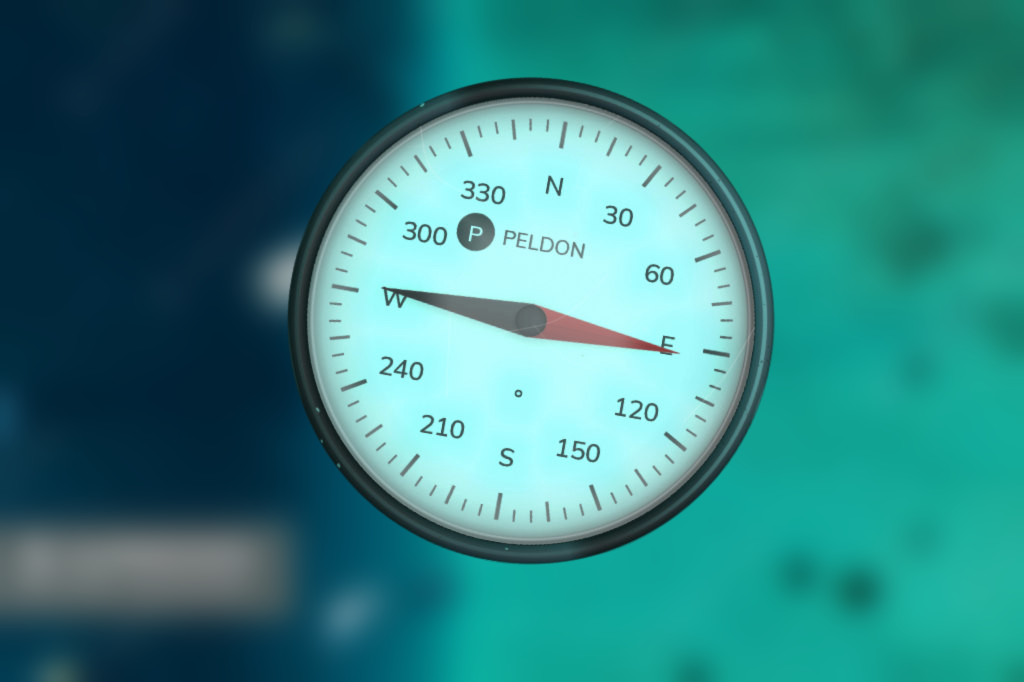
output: **92.5** °
